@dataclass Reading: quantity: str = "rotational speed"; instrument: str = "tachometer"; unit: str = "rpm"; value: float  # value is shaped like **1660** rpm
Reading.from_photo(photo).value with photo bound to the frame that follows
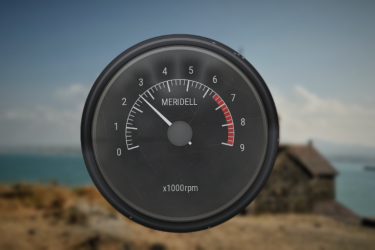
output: **2600** rpm
